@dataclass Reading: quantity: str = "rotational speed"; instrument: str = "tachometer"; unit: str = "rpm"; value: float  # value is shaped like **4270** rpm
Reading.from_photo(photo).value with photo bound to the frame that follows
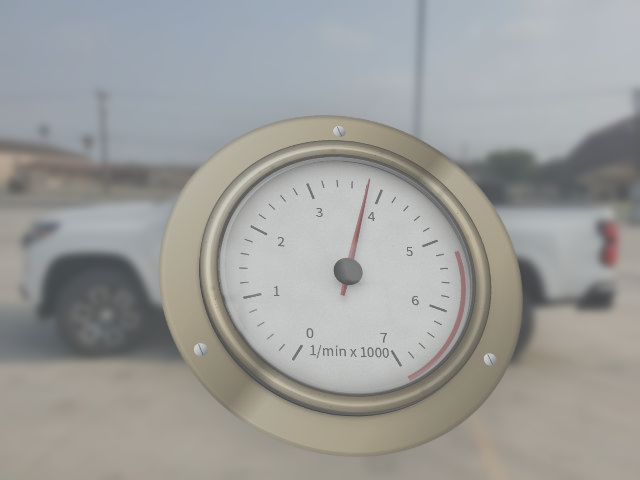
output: **3800** rpm
